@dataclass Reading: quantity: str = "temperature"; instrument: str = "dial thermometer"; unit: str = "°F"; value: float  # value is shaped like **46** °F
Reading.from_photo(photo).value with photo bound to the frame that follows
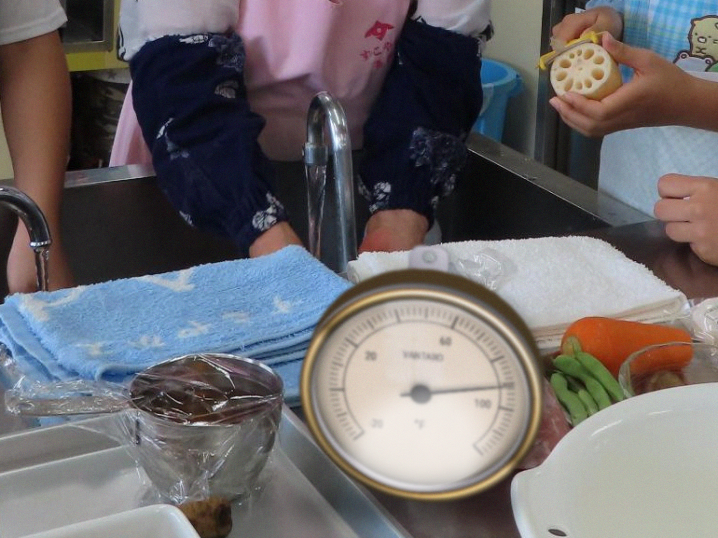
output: **90** °F
